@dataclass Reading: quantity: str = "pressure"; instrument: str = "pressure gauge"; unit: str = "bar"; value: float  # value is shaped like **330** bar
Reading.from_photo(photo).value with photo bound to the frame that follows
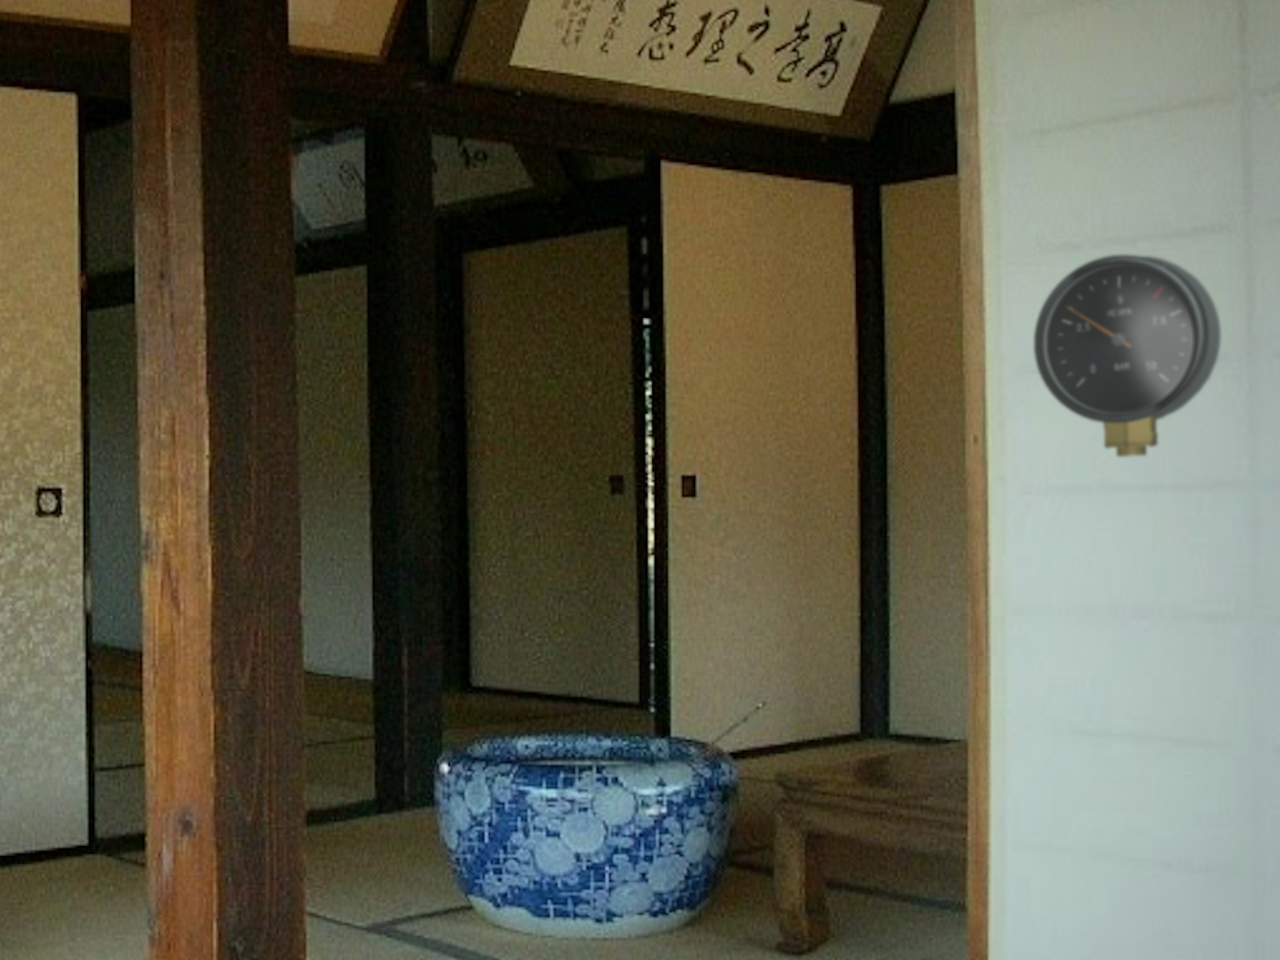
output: **3** bar
